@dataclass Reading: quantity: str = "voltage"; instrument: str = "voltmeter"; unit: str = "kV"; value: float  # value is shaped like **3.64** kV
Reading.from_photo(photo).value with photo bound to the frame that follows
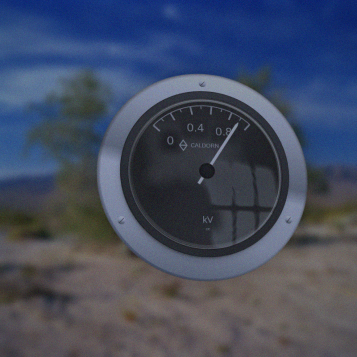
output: **0.9** kV
